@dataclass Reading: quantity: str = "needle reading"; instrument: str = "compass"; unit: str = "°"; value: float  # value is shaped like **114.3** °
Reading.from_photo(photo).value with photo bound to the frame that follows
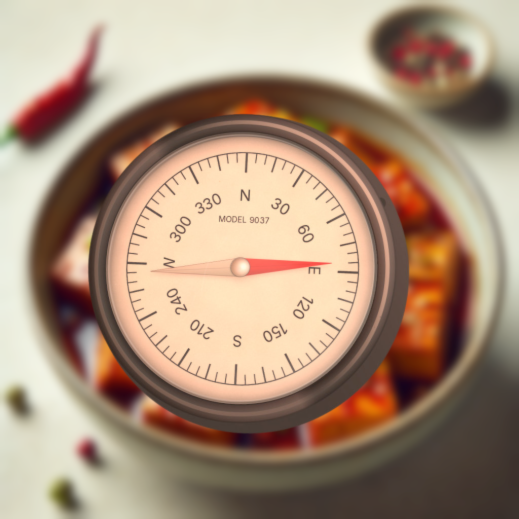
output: **85** °
